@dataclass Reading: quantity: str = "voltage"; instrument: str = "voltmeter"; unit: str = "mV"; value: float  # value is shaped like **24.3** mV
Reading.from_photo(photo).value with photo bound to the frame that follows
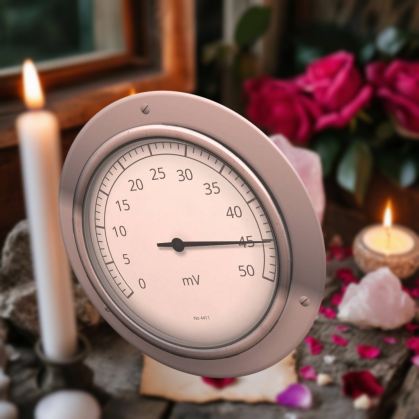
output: **45** mV
